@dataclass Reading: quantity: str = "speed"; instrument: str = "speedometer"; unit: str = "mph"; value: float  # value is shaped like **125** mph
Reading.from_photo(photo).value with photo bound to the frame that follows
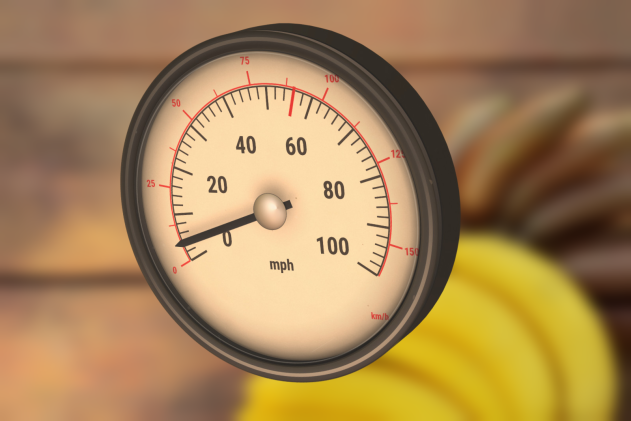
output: **4** mph
